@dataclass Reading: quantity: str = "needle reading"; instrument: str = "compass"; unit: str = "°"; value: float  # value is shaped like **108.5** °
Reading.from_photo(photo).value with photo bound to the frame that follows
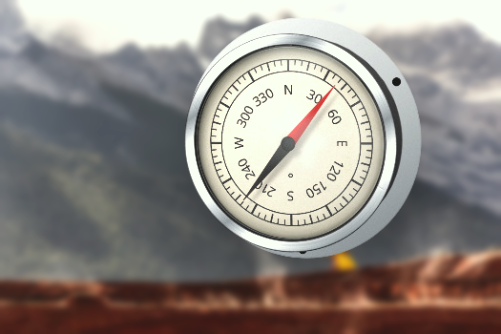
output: **40** °
